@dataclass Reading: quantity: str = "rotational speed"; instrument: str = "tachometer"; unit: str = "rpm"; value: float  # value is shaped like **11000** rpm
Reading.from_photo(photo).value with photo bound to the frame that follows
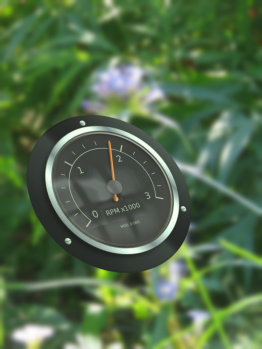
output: **1800** rpm
